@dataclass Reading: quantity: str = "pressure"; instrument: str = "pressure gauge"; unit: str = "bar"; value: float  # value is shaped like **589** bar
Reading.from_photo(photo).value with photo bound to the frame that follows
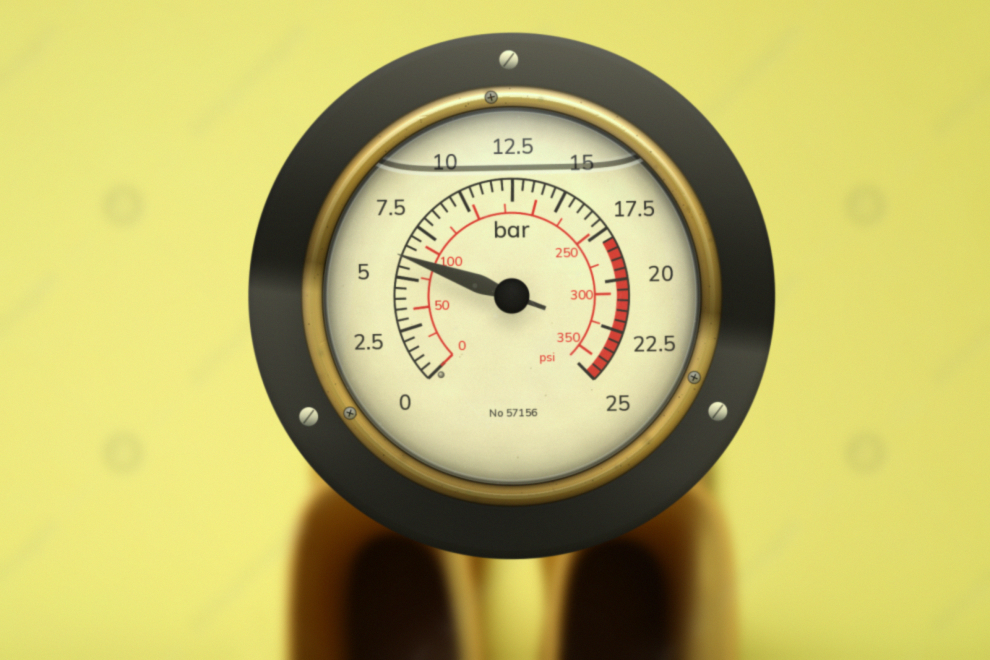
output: **6** bar
